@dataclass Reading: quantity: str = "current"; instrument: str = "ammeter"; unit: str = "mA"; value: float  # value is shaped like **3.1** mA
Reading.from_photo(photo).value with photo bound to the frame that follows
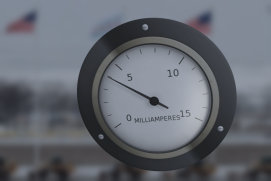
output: **4** mA
